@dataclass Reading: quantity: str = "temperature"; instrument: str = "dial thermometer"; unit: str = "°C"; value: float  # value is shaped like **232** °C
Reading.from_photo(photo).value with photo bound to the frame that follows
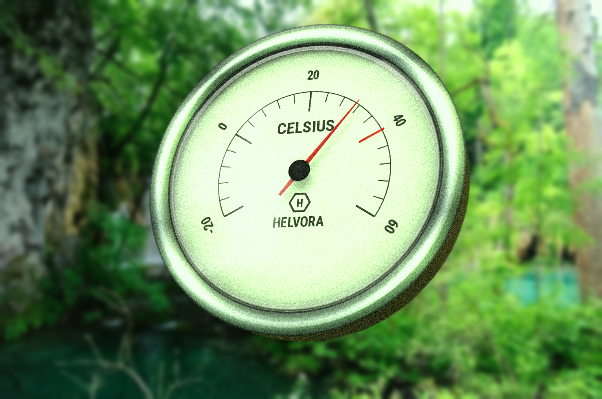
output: **32** °C
